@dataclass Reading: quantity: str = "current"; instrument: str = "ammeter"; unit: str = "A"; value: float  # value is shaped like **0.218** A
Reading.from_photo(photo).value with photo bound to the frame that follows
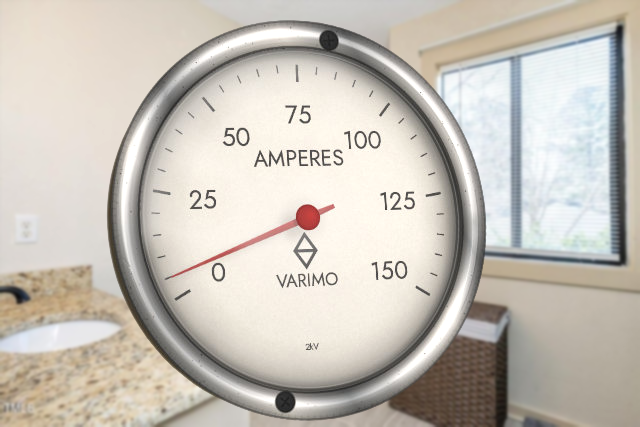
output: **5** A
